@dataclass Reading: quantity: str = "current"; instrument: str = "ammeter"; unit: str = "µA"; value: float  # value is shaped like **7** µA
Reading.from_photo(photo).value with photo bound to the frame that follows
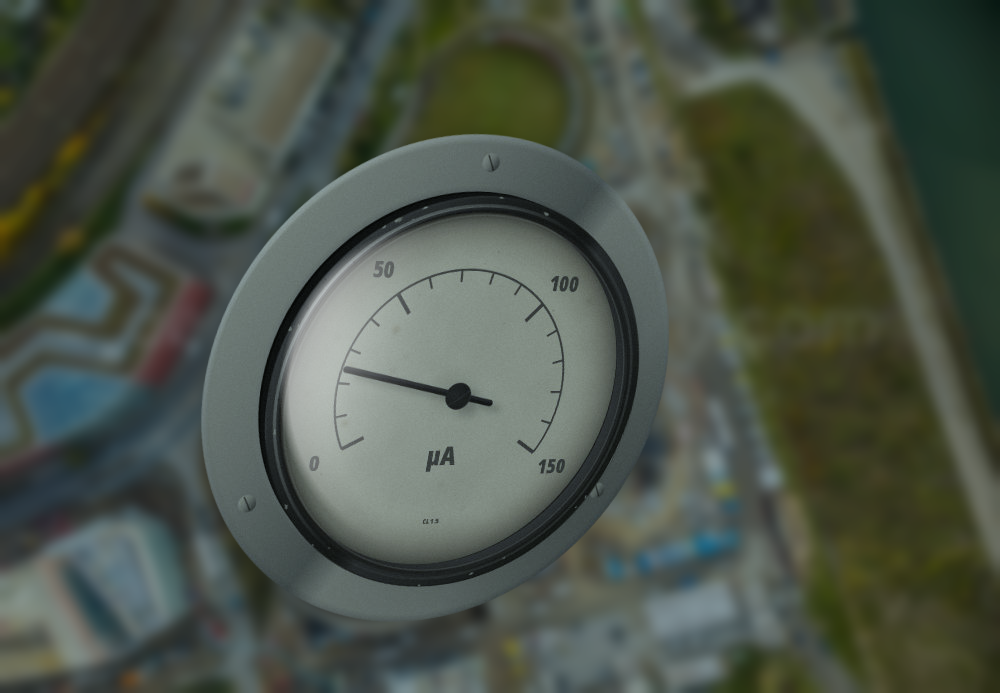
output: **25** µA
